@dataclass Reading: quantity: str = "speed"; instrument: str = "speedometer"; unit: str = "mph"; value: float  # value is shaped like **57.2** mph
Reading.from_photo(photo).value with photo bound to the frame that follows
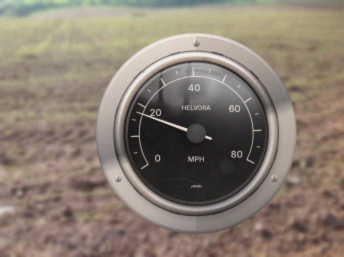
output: **17.5** mph
